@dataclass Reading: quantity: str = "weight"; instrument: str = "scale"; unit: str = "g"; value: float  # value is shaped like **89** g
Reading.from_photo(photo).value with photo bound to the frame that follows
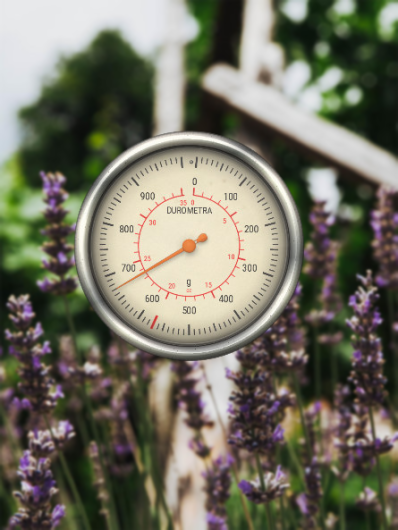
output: **670** g
